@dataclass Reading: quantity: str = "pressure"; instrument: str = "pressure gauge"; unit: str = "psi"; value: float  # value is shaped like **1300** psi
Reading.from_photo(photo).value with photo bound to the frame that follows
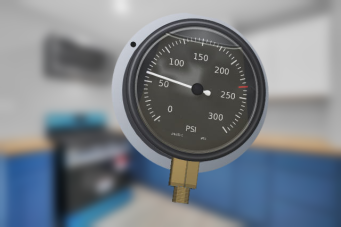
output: **60** psi
